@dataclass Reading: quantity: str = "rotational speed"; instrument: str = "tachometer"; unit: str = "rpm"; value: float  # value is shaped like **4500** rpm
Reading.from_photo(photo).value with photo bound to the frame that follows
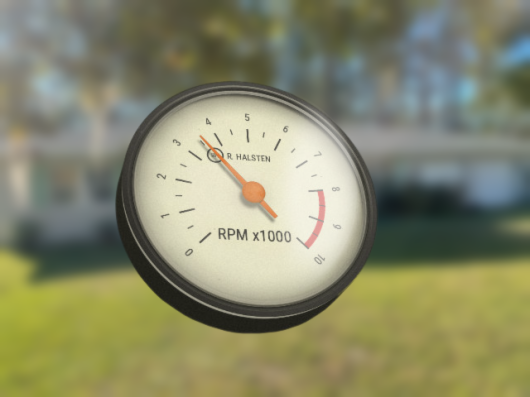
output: **3500** rpm
